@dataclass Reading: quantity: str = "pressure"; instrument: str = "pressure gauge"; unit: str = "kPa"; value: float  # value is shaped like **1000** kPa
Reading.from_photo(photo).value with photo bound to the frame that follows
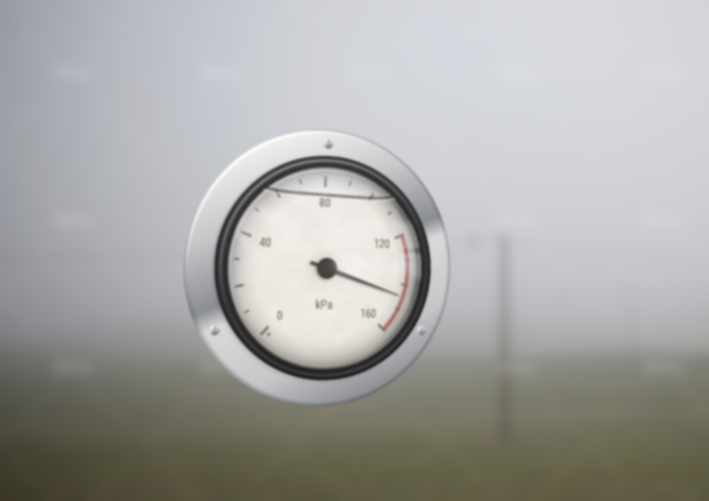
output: **145** kPa
